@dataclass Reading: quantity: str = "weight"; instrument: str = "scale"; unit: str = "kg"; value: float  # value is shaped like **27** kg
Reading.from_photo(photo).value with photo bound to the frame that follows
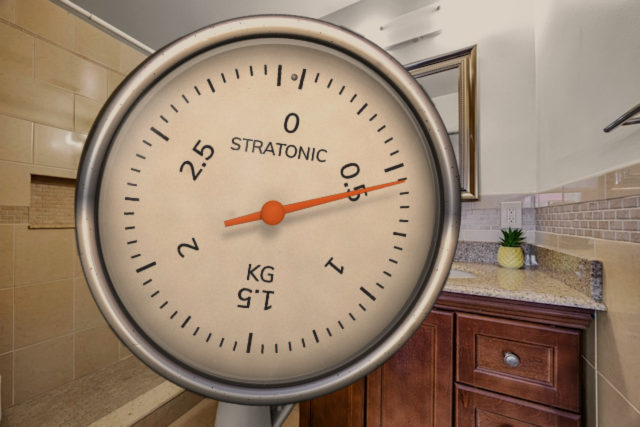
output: **0.55** kg
